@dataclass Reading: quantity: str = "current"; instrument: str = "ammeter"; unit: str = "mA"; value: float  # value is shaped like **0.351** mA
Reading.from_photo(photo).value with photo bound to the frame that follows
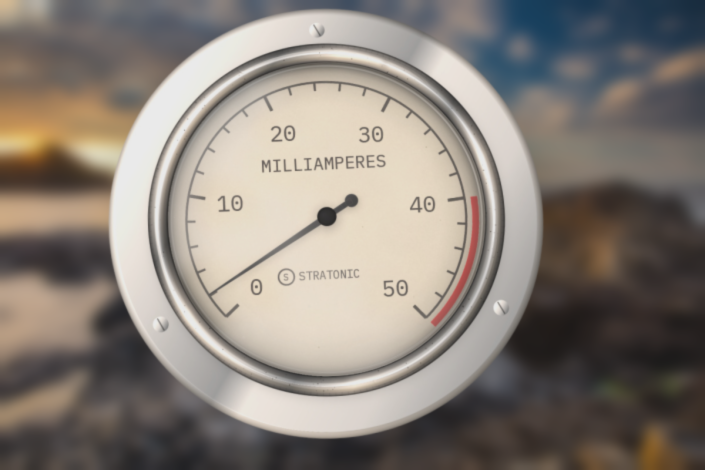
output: **2** mA
